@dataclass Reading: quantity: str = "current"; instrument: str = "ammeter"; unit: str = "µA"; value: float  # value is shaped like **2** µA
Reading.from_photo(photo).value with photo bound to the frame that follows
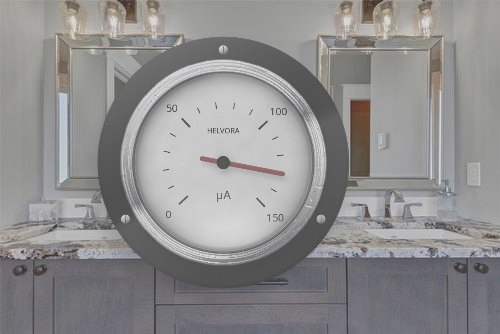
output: **130** µA
